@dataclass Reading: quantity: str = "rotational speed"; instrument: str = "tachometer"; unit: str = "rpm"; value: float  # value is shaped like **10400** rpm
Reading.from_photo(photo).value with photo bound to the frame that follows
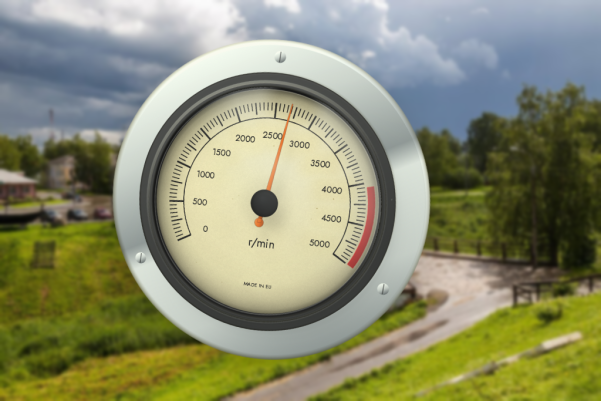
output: **2700** rpm
